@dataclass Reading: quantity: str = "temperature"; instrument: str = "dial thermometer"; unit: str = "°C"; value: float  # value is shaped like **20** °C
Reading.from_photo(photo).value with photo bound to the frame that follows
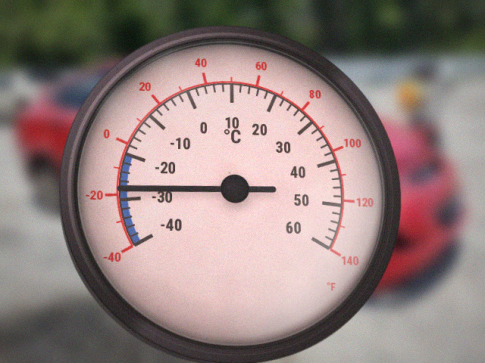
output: **-28** °C
